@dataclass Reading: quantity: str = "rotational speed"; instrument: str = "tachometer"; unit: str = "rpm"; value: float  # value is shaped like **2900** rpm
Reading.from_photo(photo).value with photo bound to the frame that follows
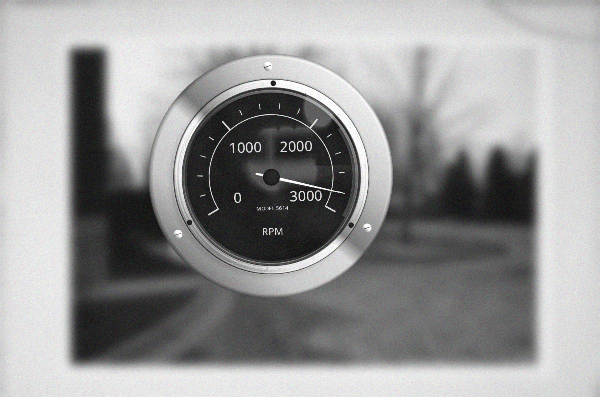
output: **2800** rpm
